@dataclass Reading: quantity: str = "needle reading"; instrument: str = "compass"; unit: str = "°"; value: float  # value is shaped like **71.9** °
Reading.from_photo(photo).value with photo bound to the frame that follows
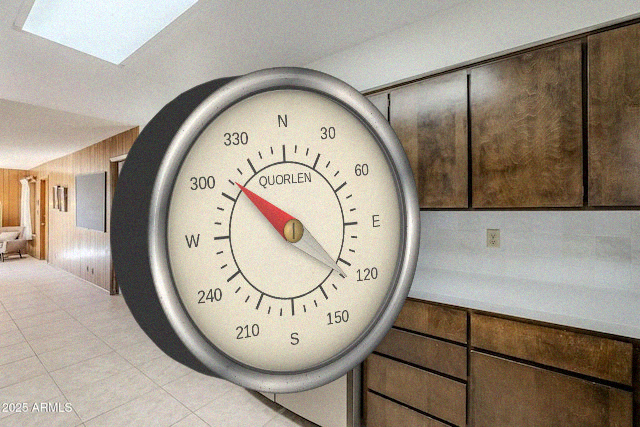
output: **310** °
